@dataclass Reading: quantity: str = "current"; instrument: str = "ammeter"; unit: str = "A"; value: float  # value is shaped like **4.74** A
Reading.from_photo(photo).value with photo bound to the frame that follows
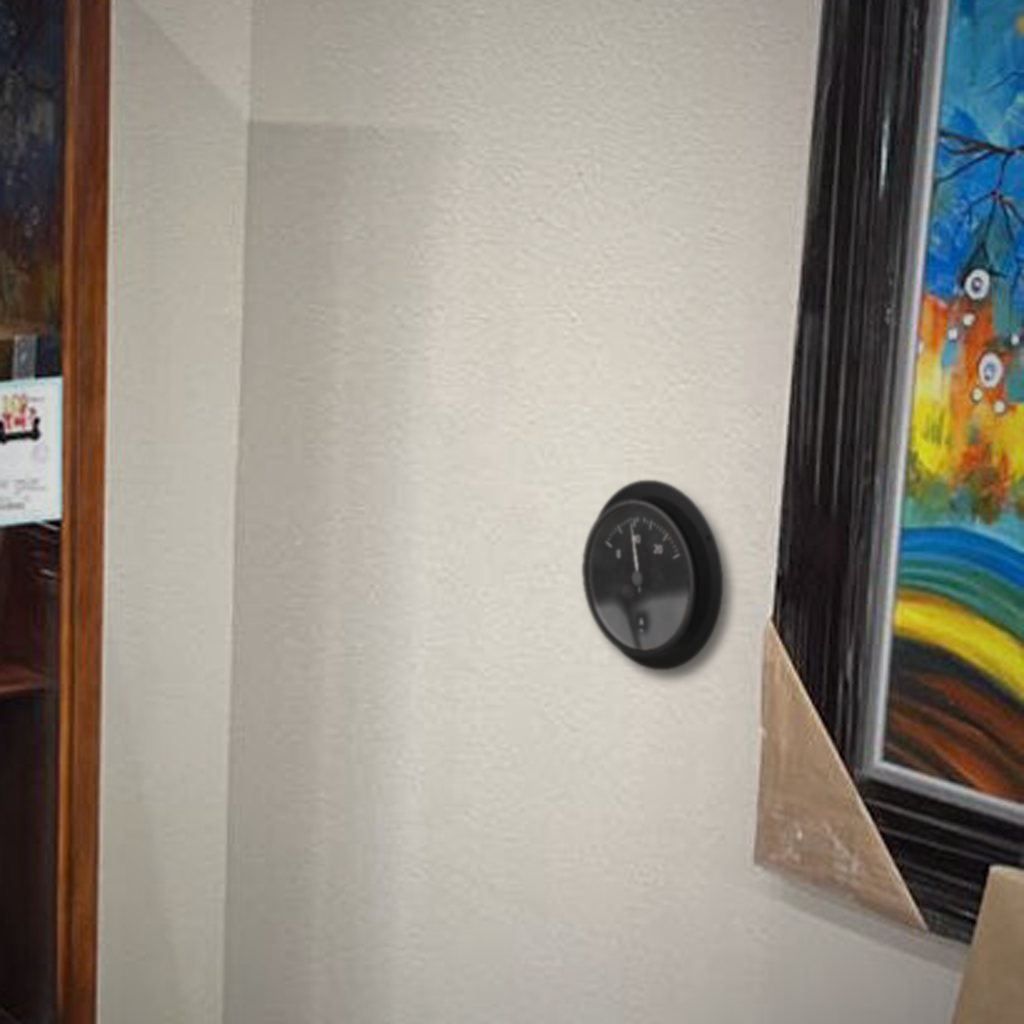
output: **10** A
